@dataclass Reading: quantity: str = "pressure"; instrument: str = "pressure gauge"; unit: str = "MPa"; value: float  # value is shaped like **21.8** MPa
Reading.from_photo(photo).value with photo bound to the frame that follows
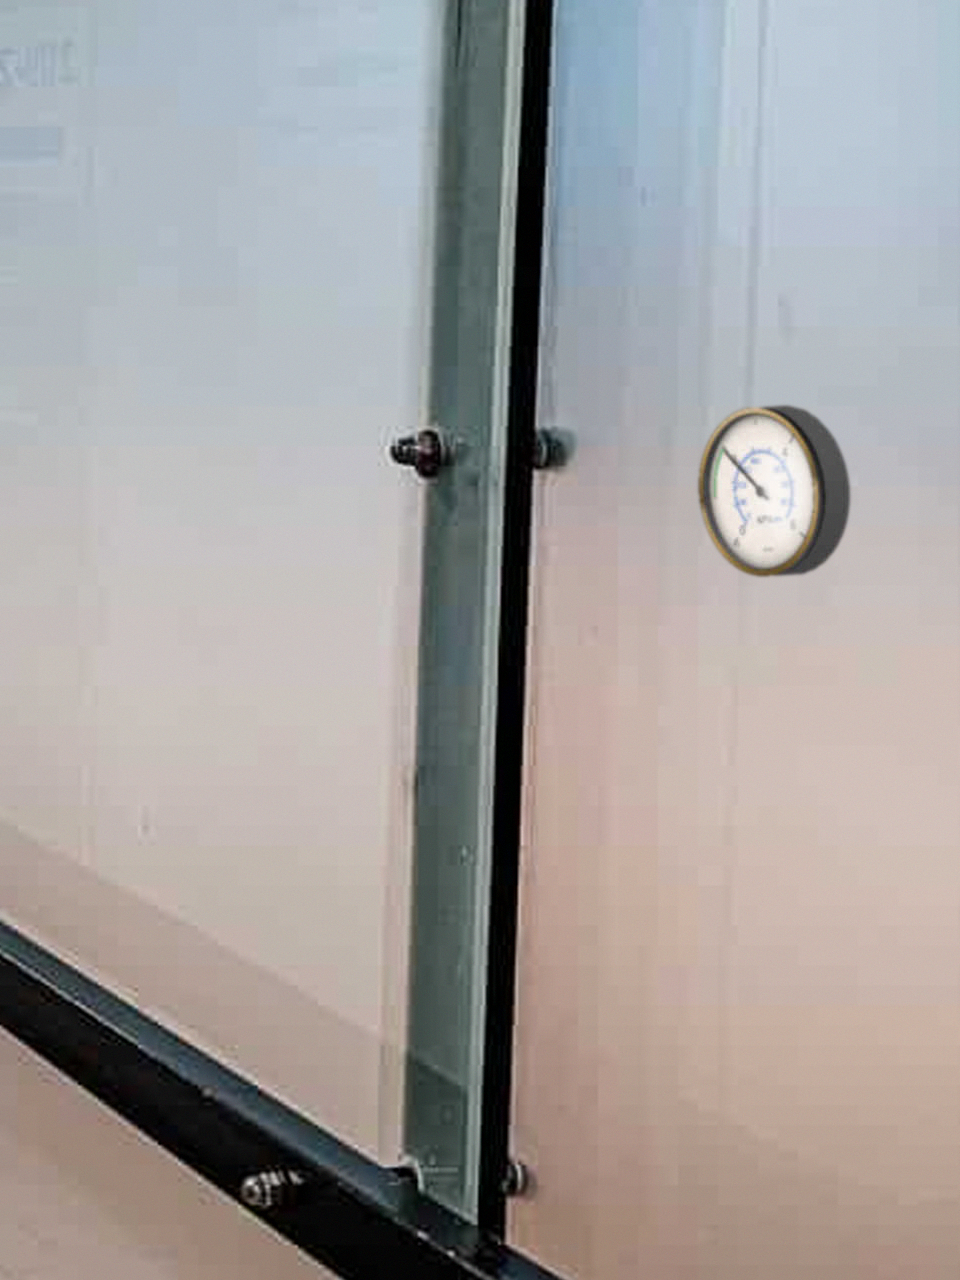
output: **2** MPa
